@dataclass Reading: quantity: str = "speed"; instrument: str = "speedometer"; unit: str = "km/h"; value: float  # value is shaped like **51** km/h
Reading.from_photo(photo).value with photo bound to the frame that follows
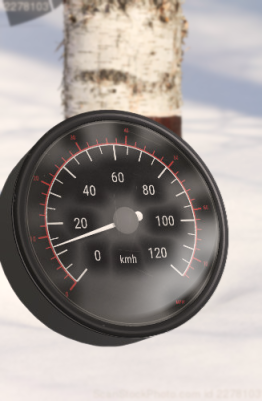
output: **12.5** km/h
